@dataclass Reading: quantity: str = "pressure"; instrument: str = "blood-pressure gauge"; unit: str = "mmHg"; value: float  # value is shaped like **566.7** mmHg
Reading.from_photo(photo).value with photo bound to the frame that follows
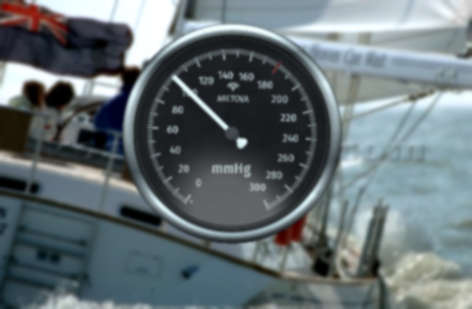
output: **100** mmHg
